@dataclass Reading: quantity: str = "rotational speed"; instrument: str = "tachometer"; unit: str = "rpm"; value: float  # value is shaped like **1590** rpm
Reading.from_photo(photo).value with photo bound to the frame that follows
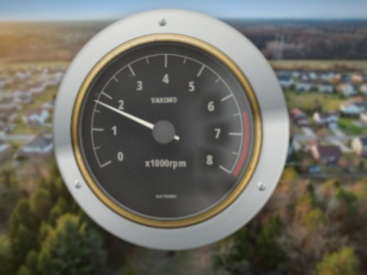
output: **1750** rpm
